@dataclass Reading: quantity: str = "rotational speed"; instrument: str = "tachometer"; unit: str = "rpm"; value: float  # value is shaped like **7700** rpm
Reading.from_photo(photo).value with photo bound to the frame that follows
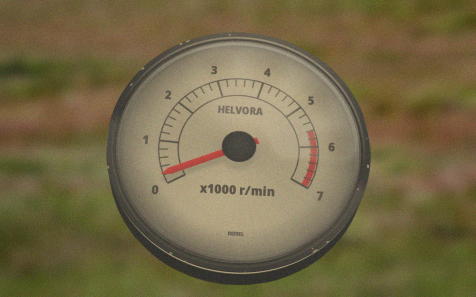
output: **200** rpm
